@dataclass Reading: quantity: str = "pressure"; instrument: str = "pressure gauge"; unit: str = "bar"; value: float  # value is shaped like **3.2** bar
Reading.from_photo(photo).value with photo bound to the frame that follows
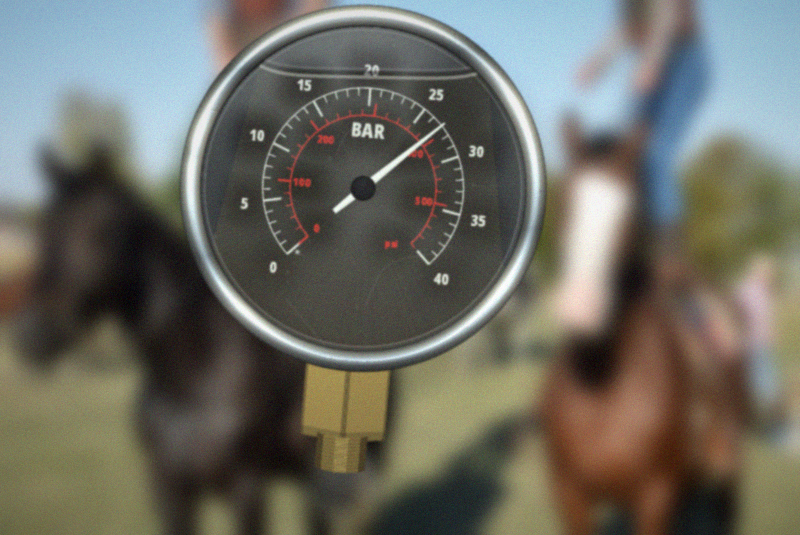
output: **27** bar
